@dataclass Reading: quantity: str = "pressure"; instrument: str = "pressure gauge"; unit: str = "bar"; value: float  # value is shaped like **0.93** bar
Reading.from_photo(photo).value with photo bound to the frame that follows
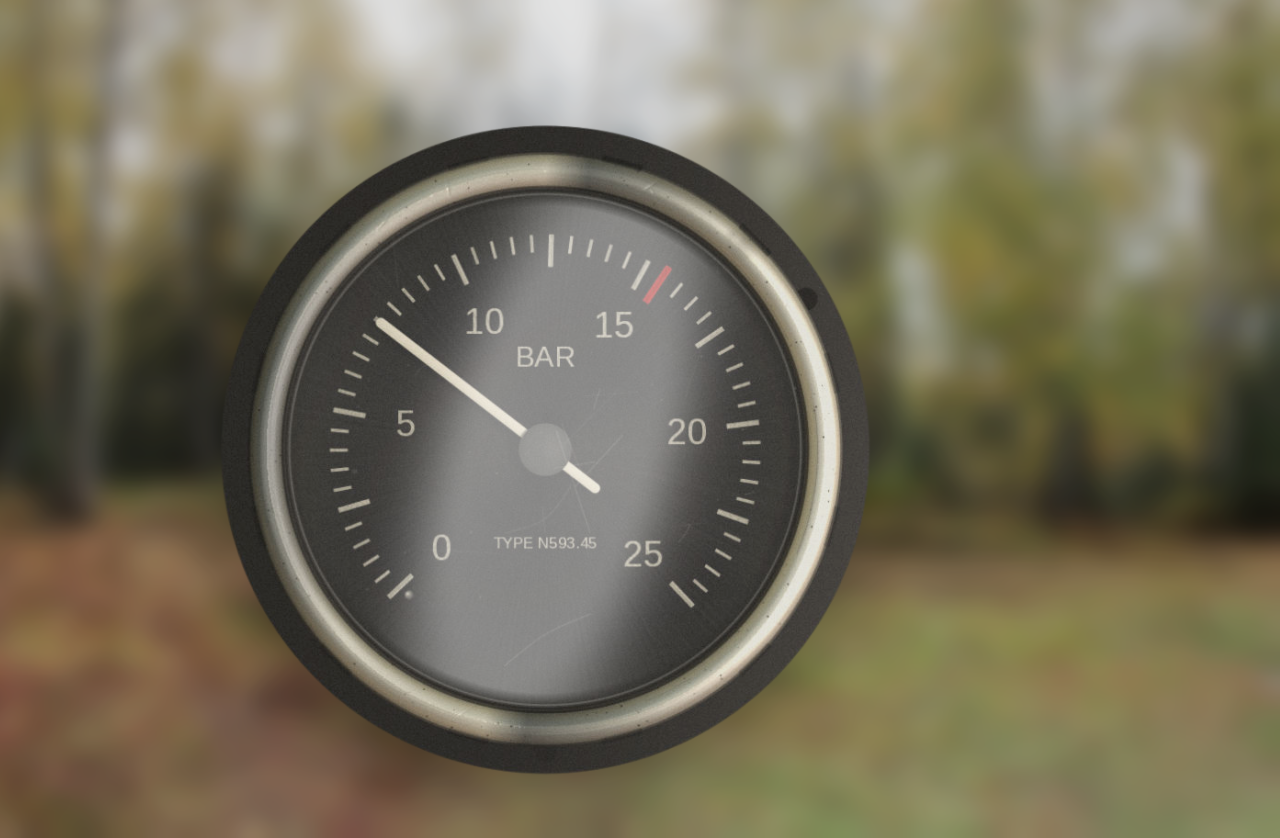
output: **7.5** bar
